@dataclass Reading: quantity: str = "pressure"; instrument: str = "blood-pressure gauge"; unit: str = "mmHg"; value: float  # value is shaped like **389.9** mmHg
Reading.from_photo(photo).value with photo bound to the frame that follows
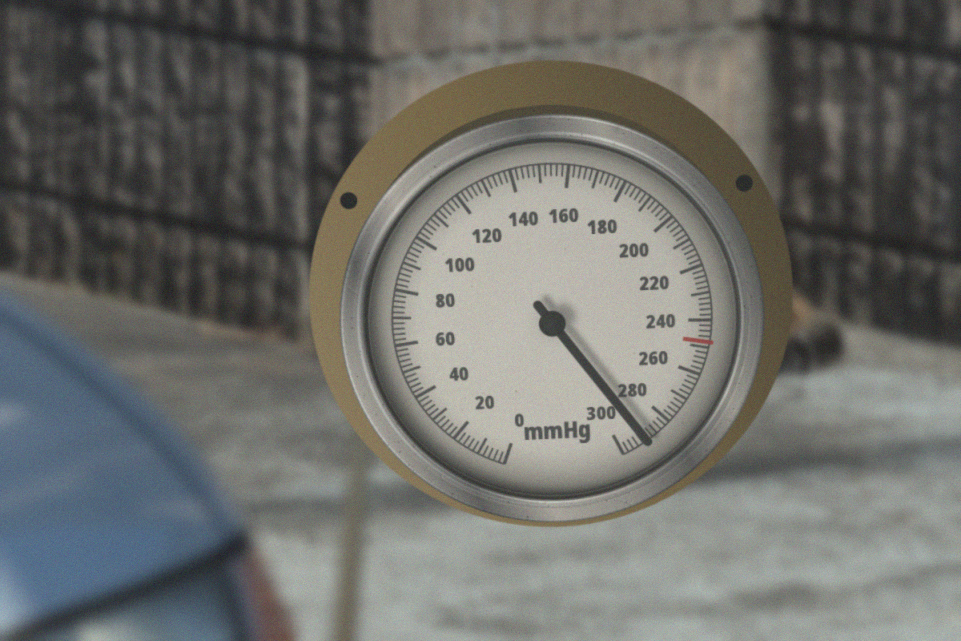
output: **290** mmHg
